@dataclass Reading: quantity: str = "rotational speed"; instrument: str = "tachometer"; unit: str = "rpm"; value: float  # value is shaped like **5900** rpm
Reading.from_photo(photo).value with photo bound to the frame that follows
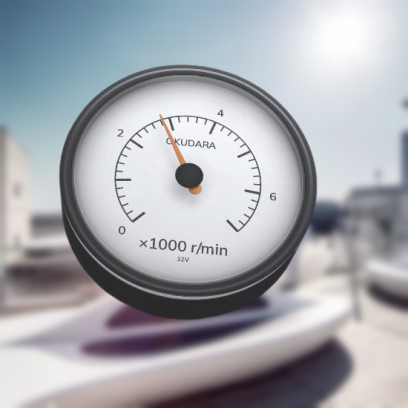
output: **2800** rpm
